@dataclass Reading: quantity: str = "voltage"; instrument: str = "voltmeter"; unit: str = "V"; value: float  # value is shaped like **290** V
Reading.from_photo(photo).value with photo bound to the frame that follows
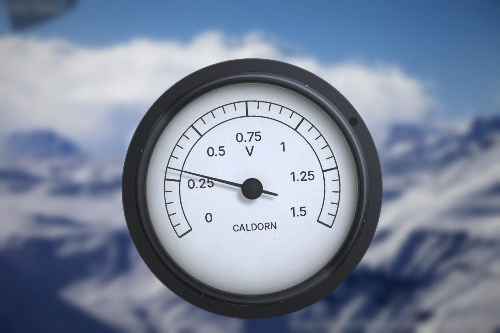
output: **0.3** V
